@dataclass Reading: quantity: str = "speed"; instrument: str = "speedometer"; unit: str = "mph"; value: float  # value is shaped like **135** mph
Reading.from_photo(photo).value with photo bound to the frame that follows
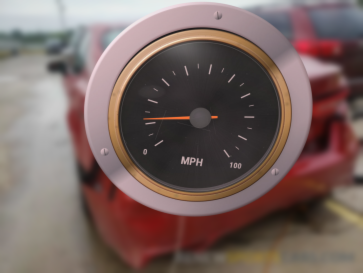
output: **12.5** mph
